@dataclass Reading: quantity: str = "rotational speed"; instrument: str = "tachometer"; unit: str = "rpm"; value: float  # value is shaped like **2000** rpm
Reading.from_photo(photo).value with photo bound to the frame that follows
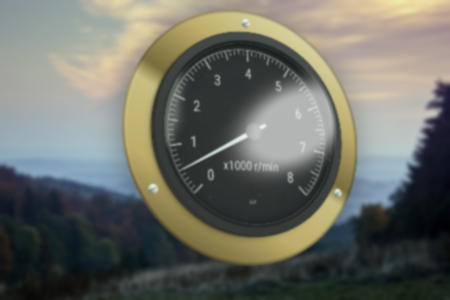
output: **500** rpm
